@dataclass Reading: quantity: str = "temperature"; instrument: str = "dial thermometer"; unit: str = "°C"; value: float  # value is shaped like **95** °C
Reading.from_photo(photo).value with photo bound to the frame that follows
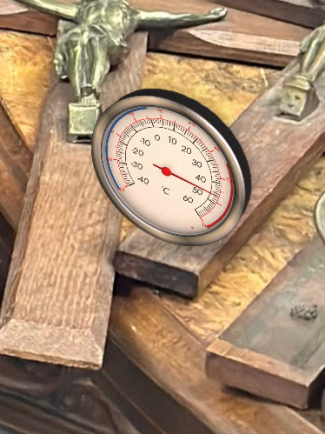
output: **45** °C
